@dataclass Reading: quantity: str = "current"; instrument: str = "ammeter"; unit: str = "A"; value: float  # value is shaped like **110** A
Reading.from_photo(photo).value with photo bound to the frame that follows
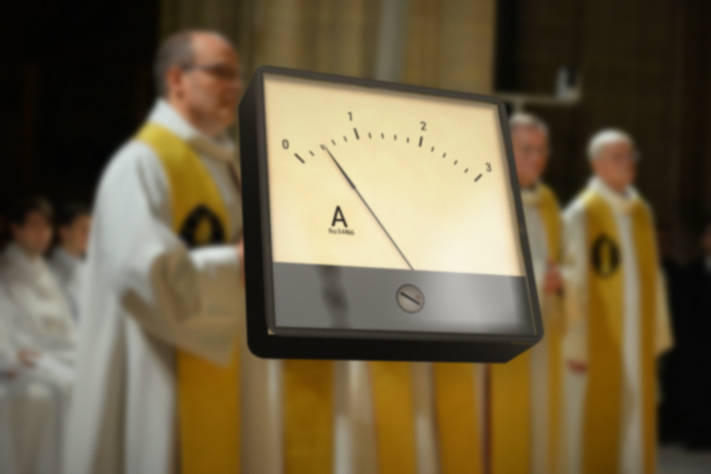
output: **0.4** A
